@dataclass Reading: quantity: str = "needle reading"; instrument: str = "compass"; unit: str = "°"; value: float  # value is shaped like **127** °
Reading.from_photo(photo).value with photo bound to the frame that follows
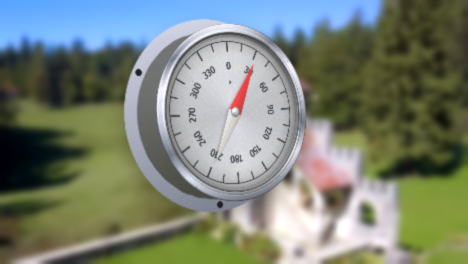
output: **30** °
